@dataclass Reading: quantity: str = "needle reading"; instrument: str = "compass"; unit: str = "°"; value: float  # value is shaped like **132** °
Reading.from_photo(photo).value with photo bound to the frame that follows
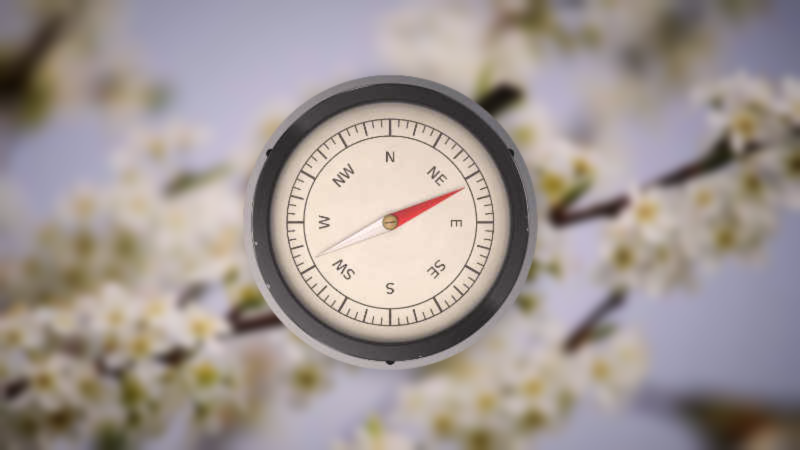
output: **65** °
